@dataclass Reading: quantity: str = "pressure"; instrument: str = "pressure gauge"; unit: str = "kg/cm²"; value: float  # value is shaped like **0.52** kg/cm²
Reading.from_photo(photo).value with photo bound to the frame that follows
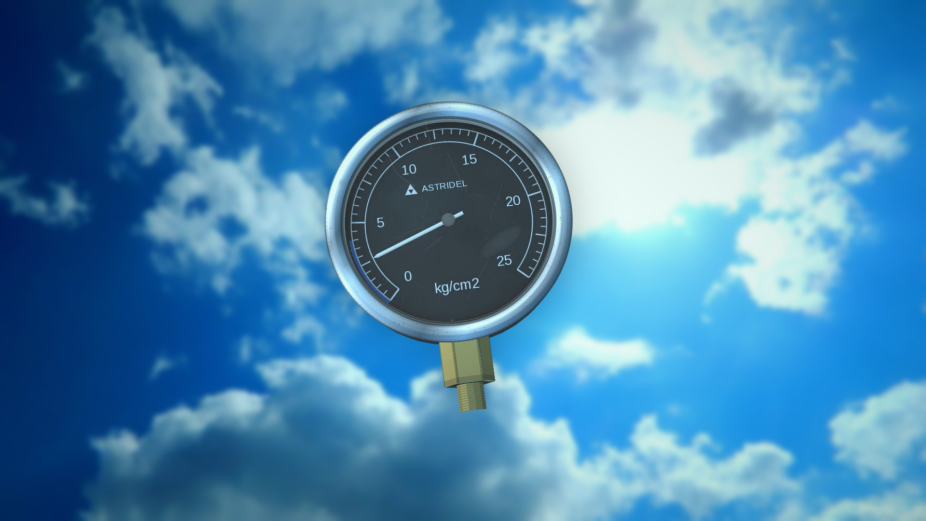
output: **2.5** kg/cm²
